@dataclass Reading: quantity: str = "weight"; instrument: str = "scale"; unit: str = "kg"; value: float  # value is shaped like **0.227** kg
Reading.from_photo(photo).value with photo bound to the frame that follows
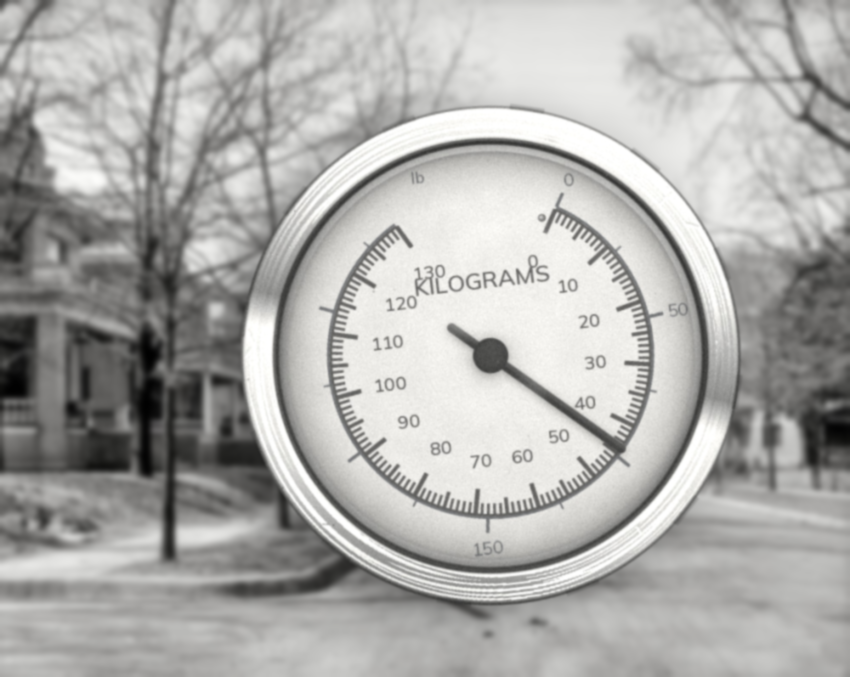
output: **44** kg
